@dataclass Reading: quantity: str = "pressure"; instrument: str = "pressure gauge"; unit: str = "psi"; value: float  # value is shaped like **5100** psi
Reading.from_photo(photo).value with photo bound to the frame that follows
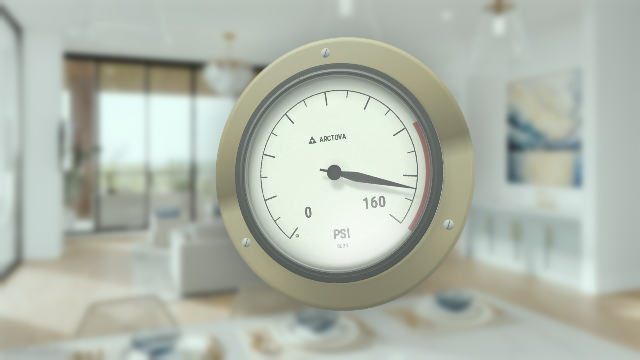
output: **145** psi
